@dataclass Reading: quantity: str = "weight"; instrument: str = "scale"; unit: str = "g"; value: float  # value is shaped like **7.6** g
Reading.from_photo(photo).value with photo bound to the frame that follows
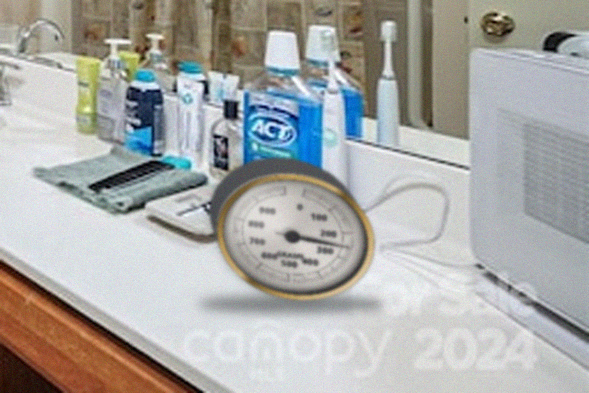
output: **250** g
